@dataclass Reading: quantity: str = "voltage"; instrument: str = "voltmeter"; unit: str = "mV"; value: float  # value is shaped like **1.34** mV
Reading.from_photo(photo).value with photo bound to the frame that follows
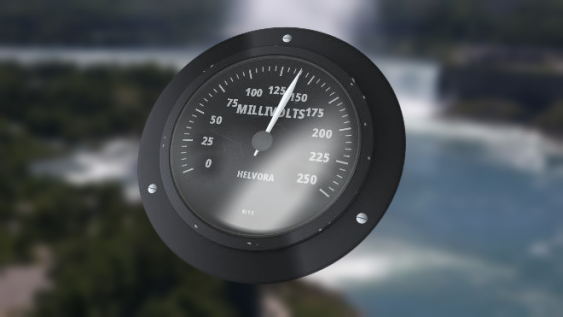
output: **140** mV
